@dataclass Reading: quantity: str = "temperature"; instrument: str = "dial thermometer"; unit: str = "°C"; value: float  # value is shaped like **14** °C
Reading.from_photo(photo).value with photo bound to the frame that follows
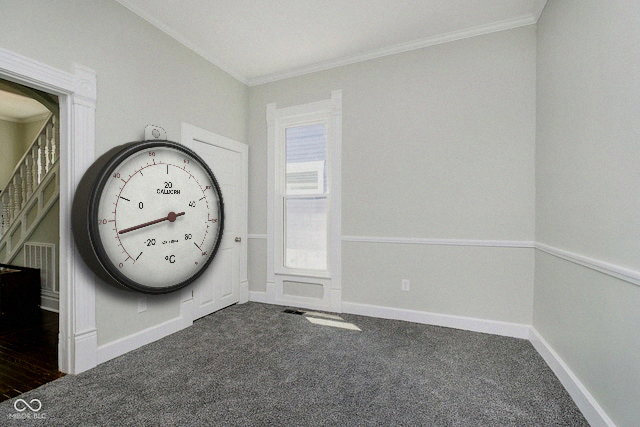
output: **-10** °C
